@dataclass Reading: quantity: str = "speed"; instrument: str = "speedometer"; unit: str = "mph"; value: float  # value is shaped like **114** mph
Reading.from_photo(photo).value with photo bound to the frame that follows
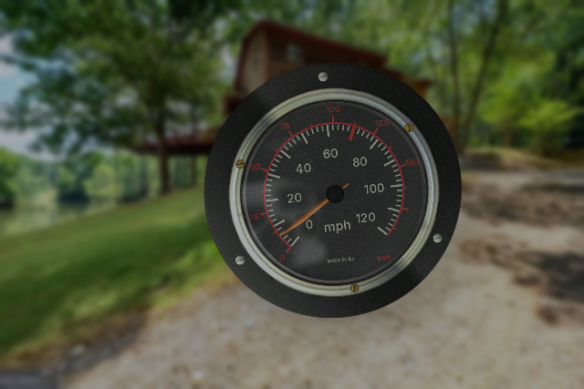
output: **6** mph
